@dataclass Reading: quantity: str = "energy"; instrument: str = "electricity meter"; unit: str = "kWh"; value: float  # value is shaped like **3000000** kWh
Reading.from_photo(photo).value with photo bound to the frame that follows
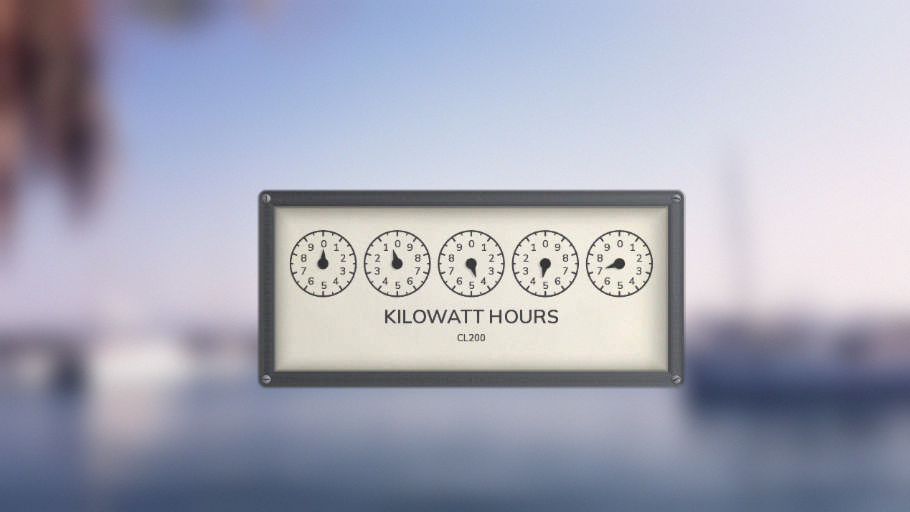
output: **447** kWh
